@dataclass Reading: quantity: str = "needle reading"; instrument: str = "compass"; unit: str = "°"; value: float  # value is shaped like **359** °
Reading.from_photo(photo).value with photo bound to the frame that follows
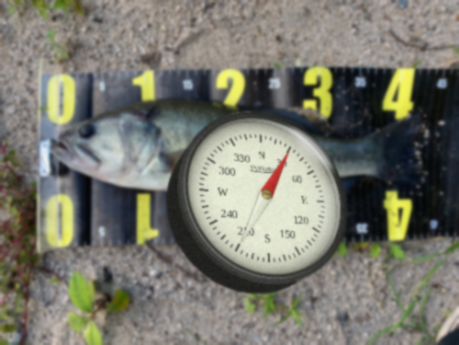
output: **30** °
